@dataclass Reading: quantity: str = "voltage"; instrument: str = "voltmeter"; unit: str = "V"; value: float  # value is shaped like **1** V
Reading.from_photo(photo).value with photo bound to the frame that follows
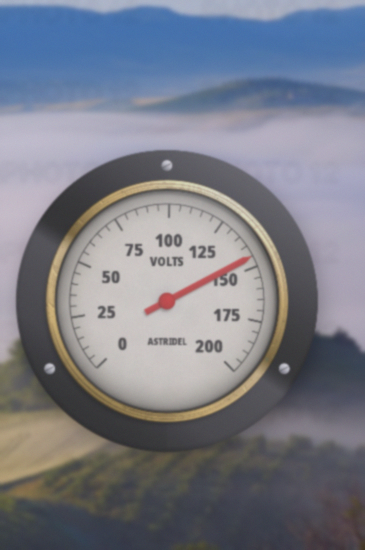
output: **145** V
